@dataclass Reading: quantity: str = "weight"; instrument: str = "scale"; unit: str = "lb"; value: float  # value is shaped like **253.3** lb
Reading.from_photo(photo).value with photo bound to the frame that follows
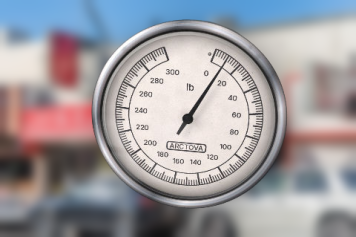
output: **10** lb
